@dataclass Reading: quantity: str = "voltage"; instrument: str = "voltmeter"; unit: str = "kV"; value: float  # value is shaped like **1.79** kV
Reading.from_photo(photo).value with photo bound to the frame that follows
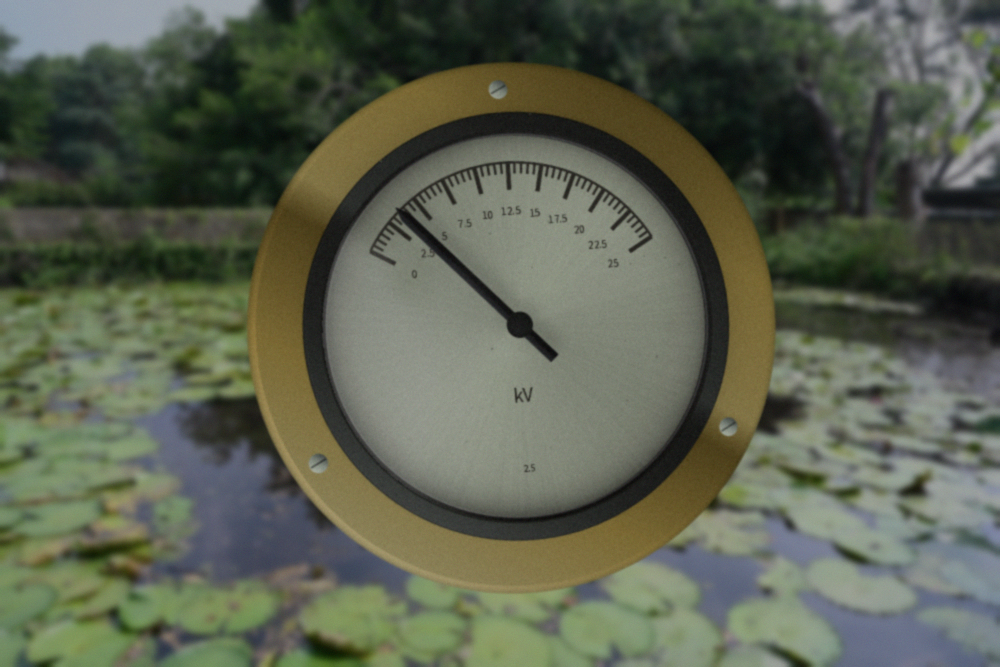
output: **3.5** kV
